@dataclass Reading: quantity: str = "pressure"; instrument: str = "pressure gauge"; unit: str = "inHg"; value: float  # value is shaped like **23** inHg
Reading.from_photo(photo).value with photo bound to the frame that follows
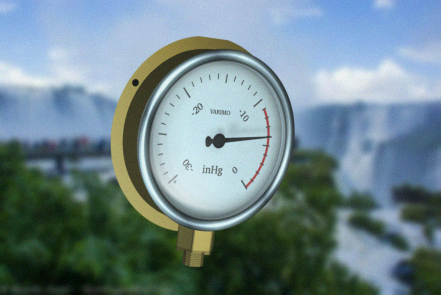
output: **-6** inHg
